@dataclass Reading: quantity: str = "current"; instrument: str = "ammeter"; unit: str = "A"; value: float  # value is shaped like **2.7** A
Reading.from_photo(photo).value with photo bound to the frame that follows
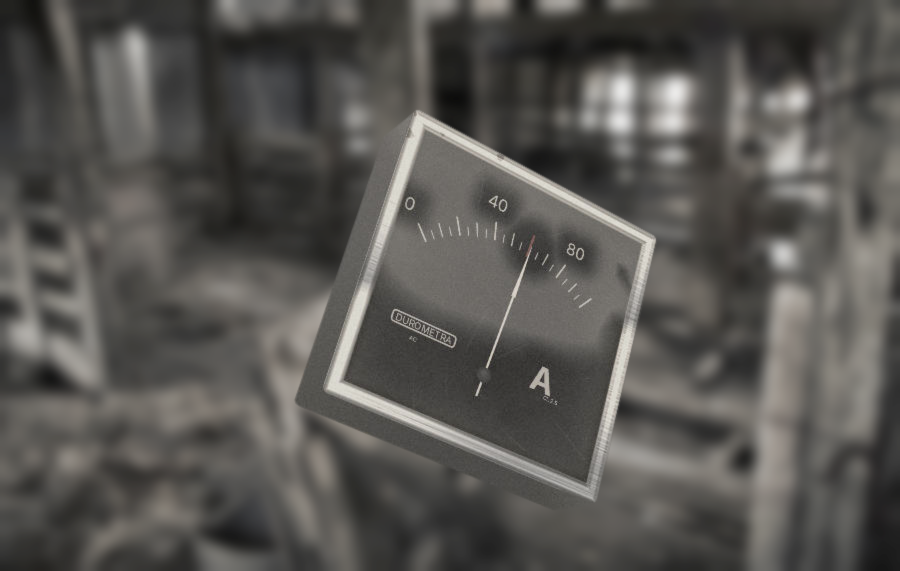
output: **60** A
